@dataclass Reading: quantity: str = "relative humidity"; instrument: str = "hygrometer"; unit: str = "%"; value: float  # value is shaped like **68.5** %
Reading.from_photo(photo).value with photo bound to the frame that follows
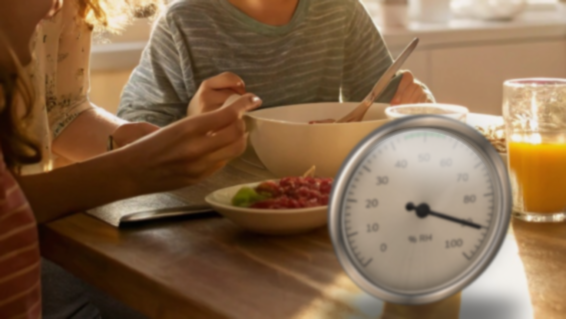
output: **90** %
